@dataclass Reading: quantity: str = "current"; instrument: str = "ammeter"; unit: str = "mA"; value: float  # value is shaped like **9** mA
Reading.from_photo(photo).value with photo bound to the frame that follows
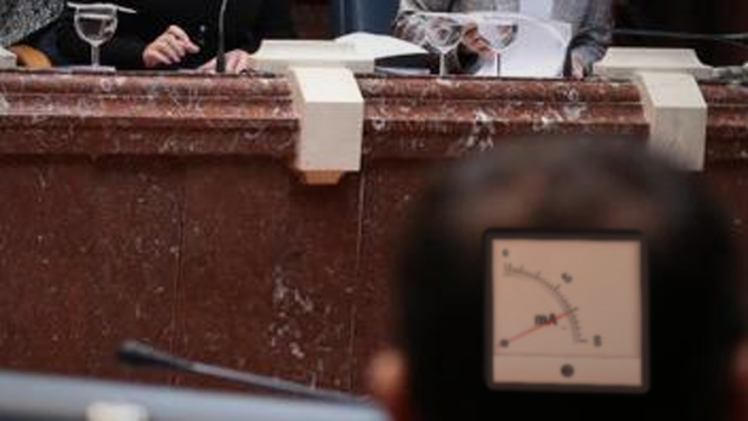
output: **50** mA
